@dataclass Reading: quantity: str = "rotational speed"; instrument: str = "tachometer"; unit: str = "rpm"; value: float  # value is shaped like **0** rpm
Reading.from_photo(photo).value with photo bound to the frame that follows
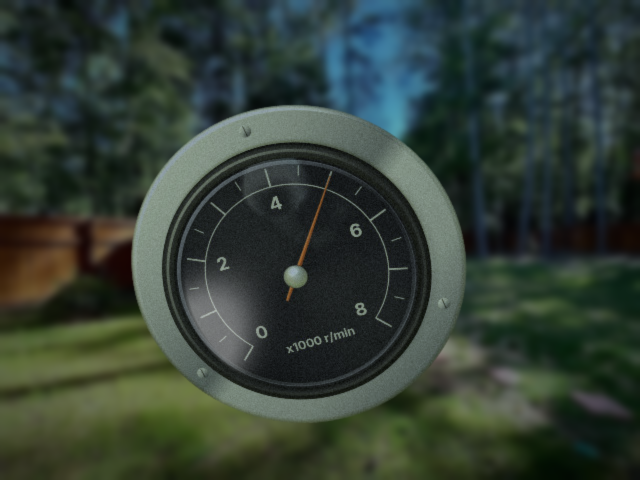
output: **5000** rpm
